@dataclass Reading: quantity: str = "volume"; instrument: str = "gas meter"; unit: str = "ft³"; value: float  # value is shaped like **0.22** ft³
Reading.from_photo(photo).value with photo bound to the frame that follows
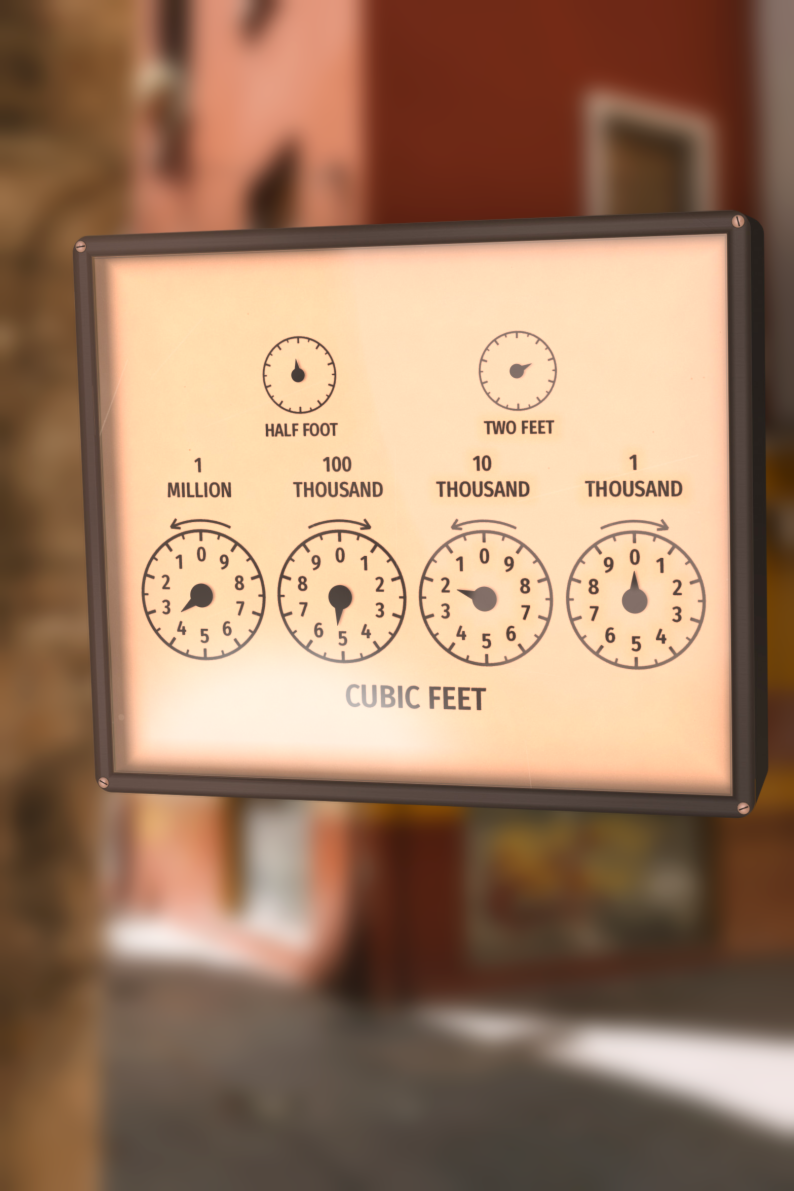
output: **352000** ft³
